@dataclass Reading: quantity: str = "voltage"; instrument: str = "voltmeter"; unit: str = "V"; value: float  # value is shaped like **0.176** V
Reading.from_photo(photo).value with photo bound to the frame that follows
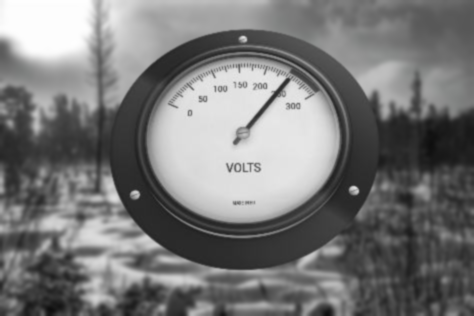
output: **250** V
